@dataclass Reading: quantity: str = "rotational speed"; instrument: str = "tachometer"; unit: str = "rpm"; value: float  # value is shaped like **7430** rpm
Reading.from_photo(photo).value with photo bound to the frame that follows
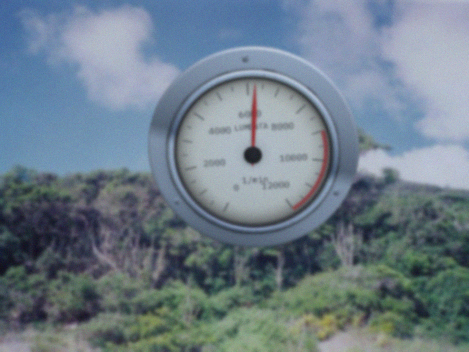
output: **6250** rpm
